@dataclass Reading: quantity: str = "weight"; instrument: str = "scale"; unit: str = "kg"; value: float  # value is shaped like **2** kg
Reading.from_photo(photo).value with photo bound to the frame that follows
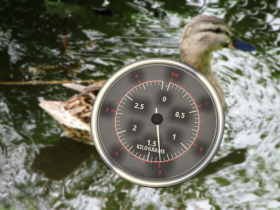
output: **1.35** kg
